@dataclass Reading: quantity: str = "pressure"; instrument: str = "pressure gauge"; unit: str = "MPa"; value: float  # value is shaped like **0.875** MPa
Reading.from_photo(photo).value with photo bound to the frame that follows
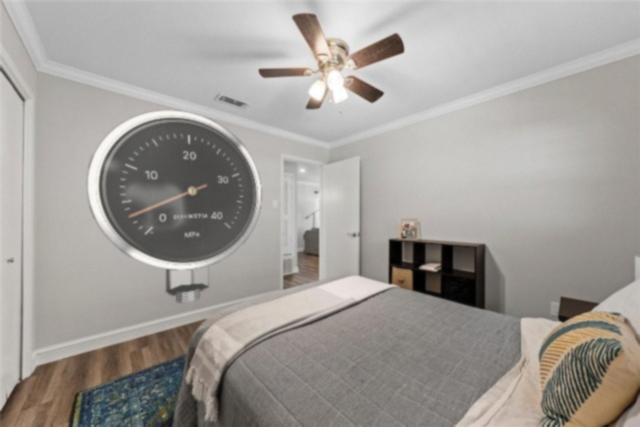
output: **3** MPa
